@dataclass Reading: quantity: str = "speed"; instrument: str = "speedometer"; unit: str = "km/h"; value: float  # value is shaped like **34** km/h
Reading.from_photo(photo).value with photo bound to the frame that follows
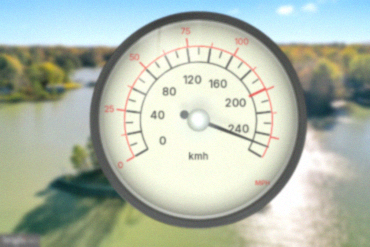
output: **250** km/h
